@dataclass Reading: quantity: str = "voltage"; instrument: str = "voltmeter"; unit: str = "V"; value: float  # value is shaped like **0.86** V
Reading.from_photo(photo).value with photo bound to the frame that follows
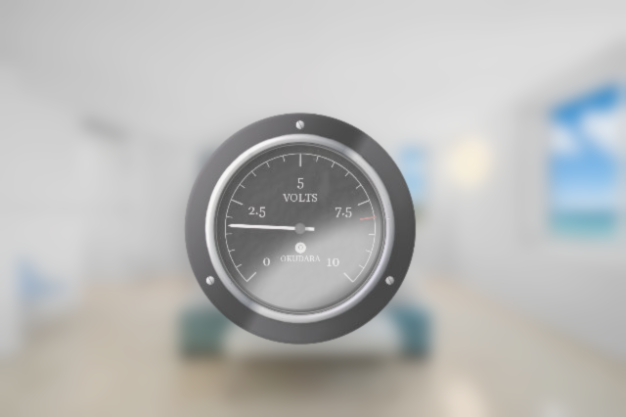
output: **1.75** V
